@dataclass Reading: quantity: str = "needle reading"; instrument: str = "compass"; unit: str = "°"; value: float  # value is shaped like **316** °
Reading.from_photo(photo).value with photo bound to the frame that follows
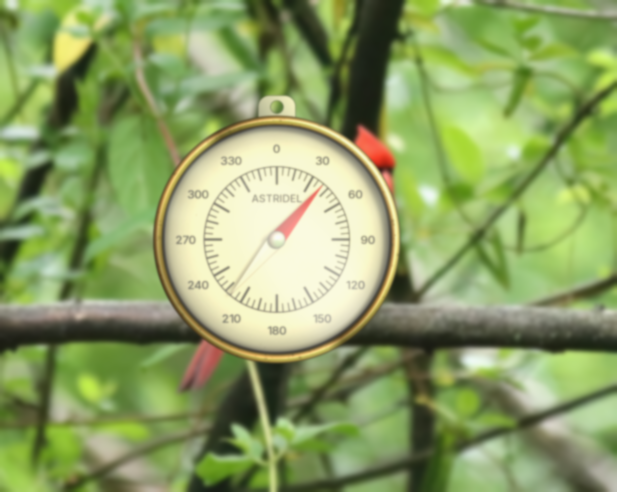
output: **40** °
